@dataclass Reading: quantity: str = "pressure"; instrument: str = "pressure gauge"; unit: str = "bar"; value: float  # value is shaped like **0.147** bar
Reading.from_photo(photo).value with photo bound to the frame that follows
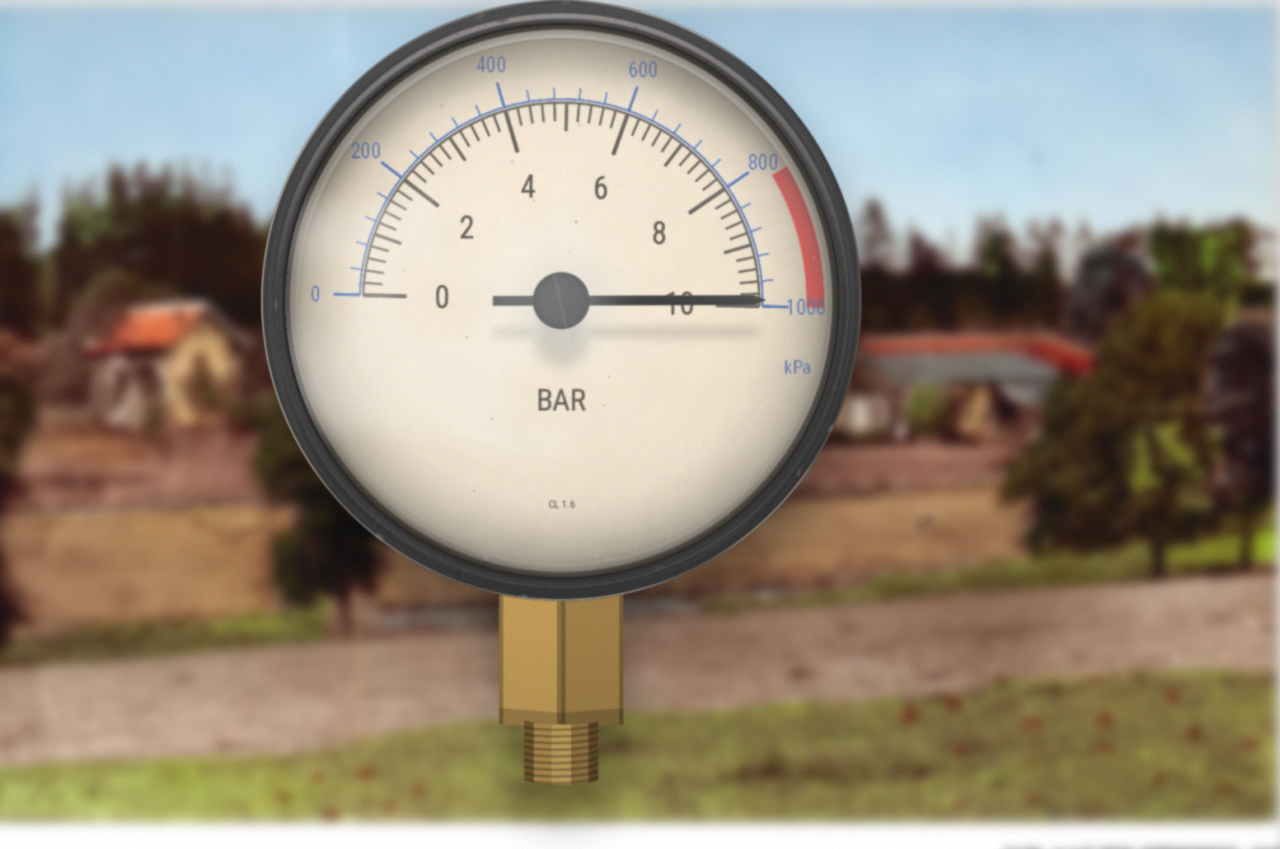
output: **9.9** bar
